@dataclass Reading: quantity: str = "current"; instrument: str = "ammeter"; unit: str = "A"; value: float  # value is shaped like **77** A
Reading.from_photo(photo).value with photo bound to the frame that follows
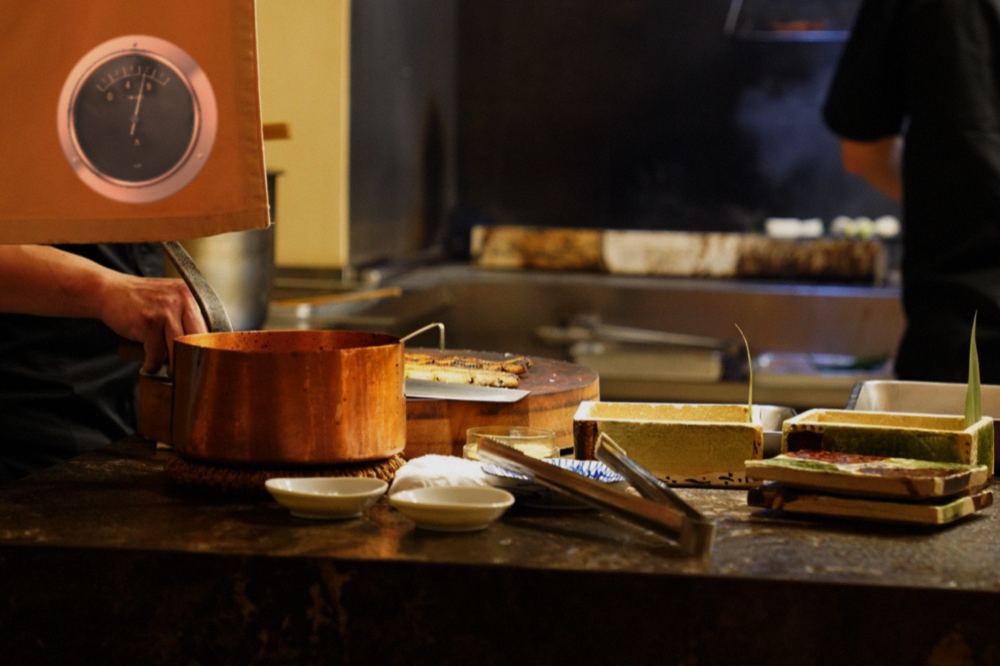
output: **7** A
